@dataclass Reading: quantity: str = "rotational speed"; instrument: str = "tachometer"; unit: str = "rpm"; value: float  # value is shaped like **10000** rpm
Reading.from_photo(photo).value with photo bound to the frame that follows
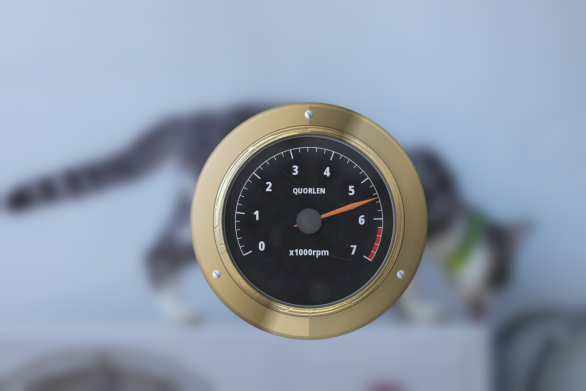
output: **5500** rpm
